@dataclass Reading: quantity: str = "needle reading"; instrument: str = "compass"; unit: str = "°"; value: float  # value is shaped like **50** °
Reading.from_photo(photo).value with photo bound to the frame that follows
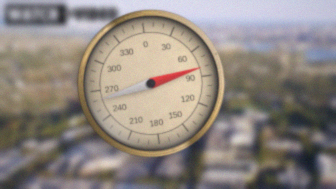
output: **80** °
